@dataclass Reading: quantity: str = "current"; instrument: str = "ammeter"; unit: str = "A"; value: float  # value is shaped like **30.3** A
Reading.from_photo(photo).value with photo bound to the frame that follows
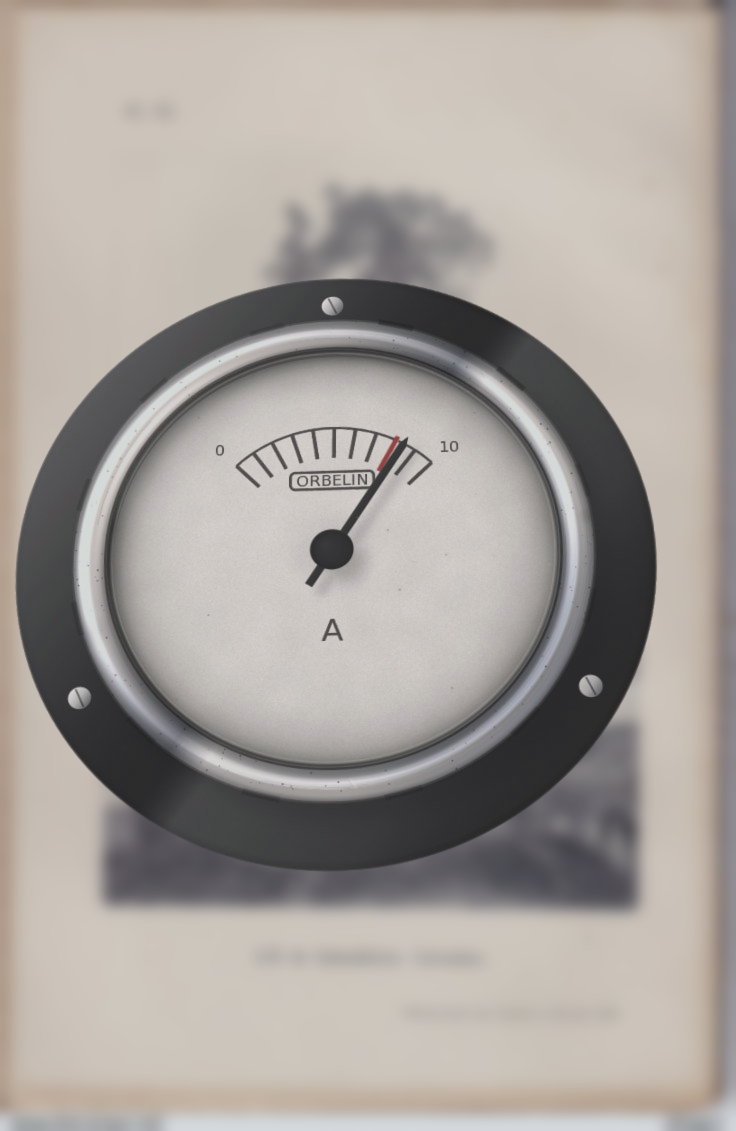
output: **8.5** A
